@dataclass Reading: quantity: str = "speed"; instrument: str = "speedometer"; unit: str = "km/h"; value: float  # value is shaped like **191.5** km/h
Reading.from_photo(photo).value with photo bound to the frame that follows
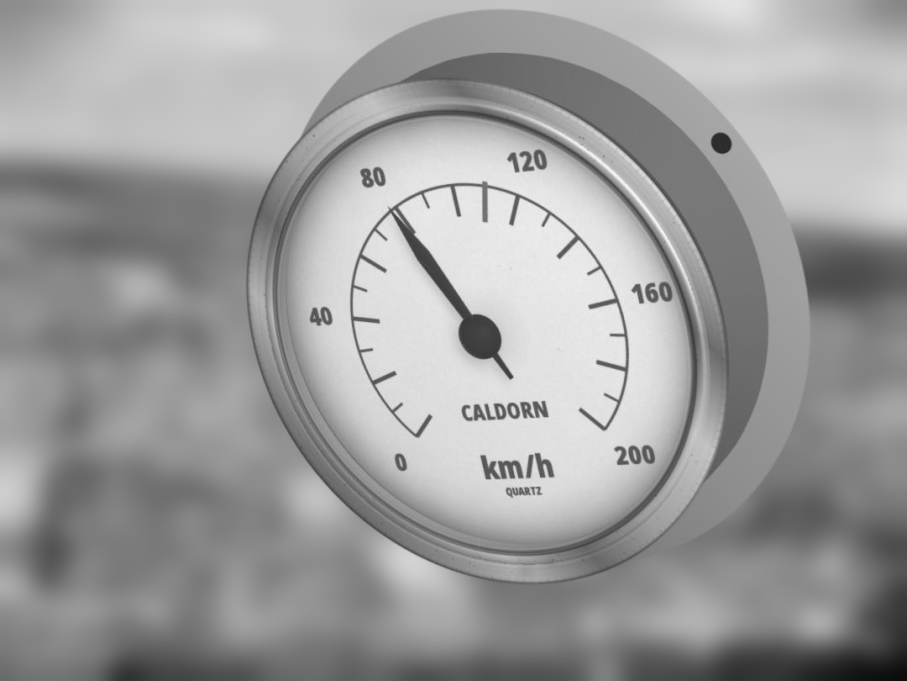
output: **80** km/h
